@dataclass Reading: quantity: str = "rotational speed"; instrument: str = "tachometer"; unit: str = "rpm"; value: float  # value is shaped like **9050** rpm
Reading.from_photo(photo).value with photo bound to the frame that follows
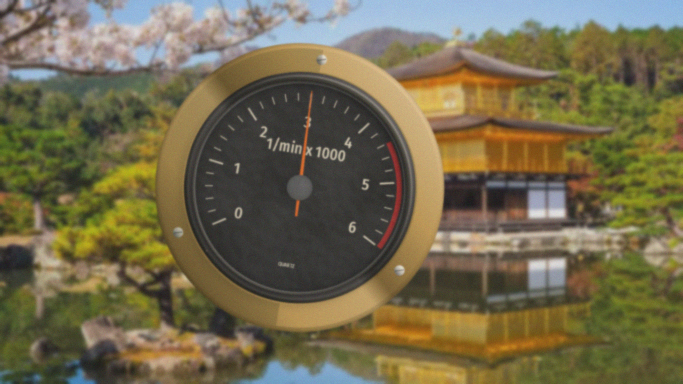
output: **3000** rpm
